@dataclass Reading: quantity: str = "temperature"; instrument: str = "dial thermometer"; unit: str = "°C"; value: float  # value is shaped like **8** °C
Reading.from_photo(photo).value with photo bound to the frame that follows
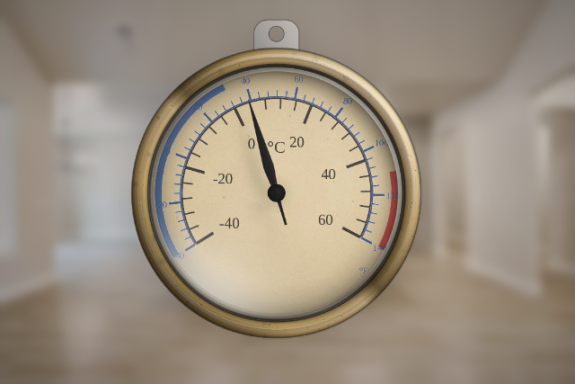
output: **4** °C
